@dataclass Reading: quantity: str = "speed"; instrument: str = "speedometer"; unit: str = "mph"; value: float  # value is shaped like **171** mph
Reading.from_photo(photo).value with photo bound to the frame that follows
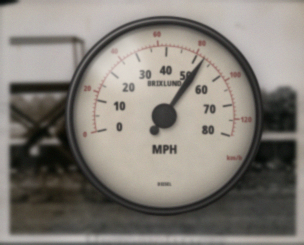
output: **52.5** mph
